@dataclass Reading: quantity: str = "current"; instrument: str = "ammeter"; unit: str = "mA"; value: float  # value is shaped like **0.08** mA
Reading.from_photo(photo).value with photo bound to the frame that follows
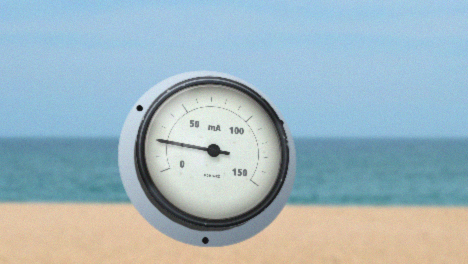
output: **20** mA
